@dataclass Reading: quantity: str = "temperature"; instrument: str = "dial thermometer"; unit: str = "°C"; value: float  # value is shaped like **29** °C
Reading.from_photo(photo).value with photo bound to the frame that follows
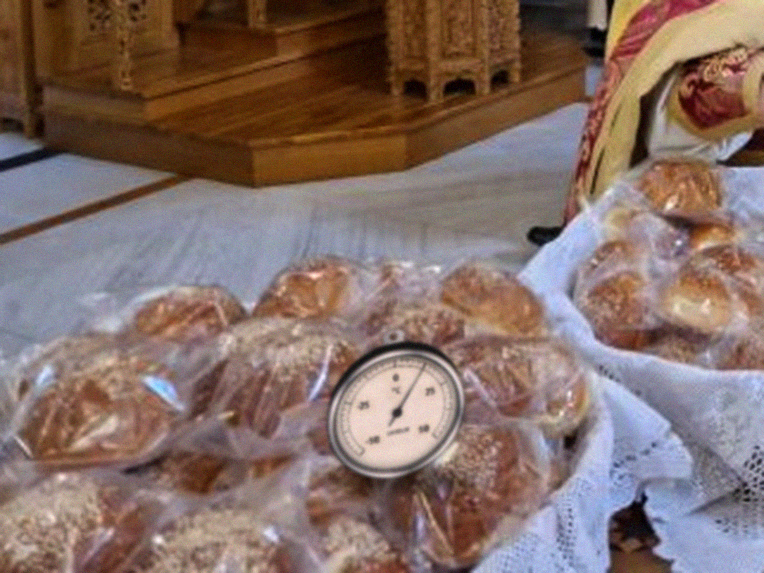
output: **12.5** °C
